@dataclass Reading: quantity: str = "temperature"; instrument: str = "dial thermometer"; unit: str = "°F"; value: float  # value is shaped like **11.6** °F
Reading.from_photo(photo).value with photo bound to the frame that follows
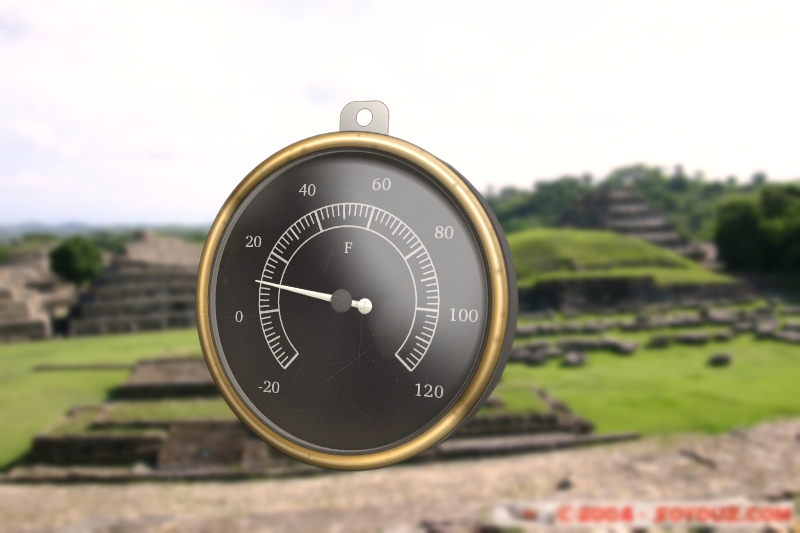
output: **10** °F
